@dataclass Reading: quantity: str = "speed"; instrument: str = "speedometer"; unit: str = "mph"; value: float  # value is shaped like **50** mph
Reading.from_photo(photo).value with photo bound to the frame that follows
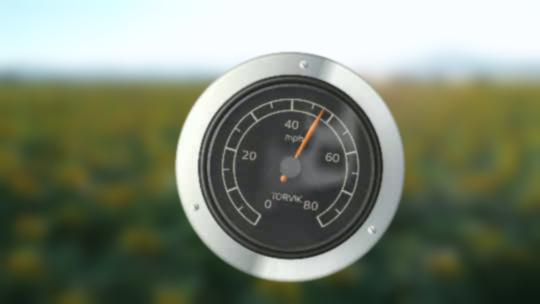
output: **47.5** mph
